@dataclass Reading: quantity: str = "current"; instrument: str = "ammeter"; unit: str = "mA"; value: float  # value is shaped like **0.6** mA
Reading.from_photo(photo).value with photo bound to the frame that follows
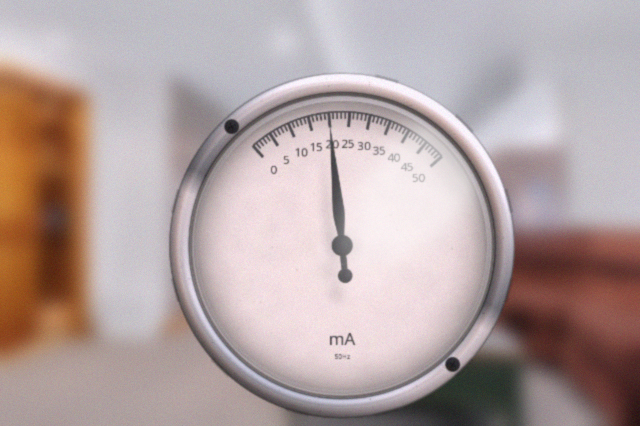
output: **20** mA
